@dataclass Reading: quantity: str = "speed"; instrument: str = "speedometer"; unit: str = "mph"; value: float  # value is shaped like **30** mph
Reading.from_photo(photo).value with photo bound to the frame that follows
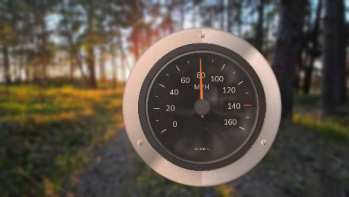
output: **80** mph
